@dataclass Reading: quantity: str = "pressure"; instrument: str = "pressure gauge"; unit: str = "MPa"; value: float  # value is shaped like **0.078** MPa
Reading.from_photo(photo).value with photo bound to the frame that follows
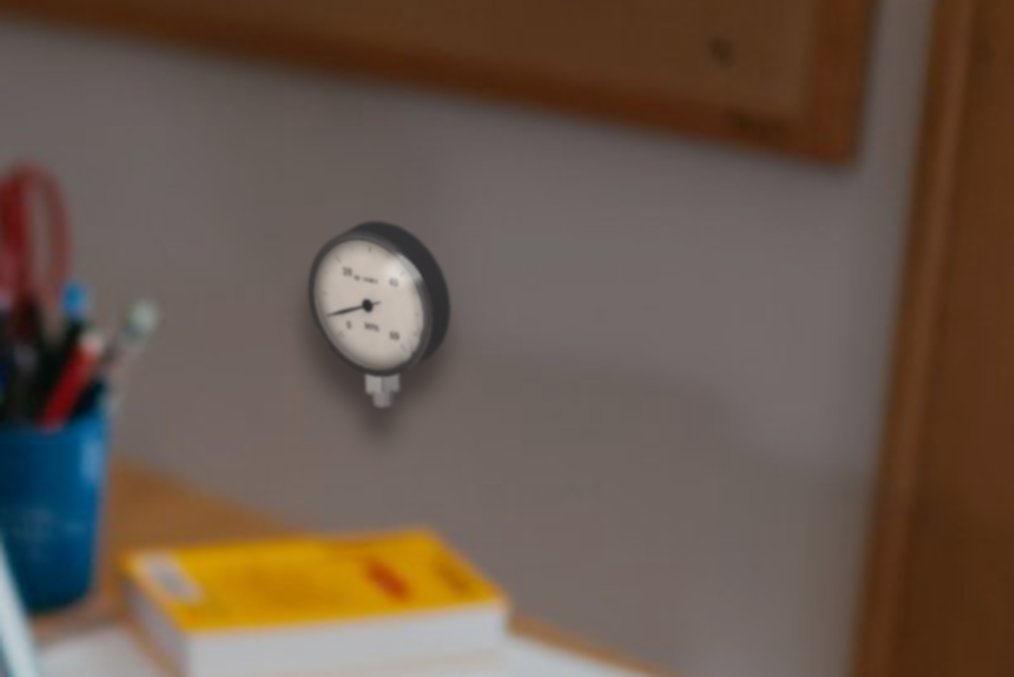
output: **5** MPa
